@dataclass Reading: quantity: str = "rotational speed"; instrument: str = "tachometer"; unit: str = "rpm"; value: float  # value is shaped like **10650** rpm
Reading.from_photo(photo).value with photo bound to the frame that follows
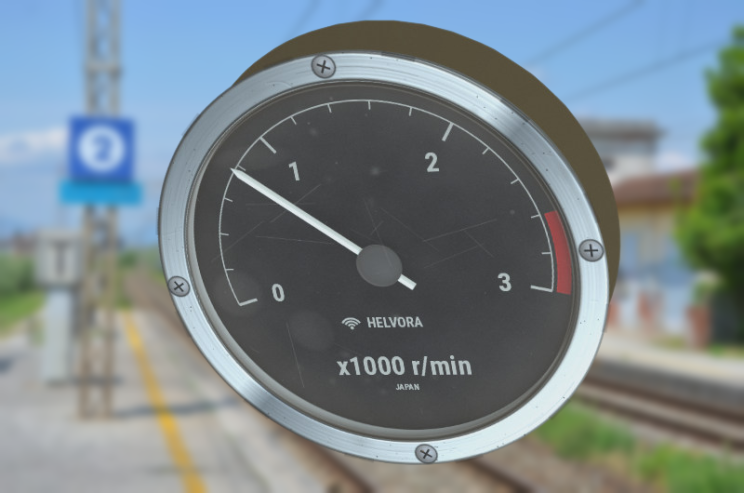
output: **800** rpm
